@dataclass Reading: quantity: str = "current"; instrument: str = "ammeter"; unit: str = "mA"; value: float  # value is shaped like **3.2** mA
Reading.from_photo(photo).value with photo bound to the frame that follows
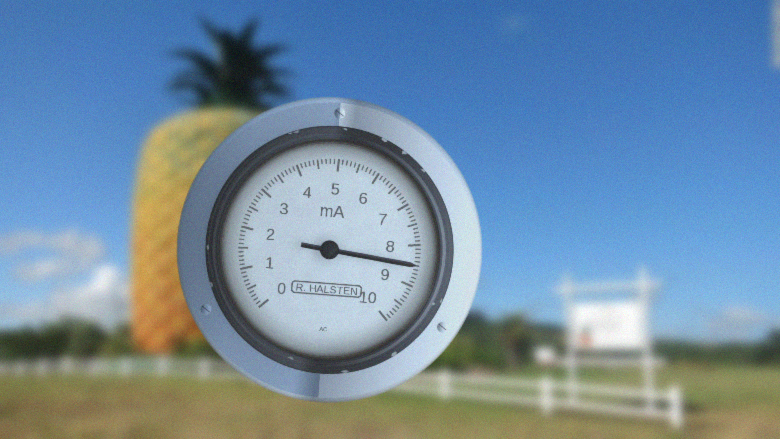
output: **8.5** mA
